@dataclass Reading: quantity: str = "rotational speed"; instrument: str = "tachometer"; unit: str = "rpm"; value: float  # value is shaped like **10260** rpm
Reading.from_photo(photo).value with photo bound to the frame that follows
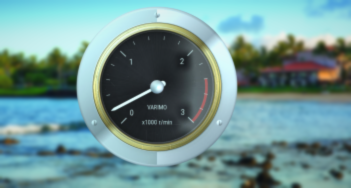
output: **200** rpm
